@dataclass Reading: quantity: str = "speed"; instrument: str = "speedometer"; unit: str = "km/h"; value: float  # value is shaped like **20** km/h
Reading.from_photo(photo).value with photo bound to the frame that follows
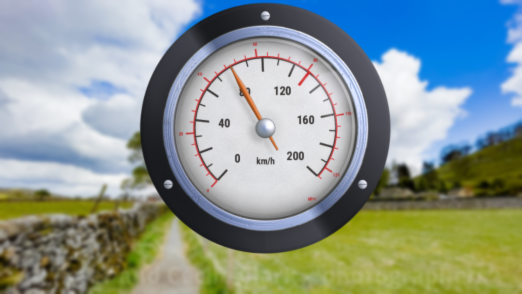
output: **80** km/h
